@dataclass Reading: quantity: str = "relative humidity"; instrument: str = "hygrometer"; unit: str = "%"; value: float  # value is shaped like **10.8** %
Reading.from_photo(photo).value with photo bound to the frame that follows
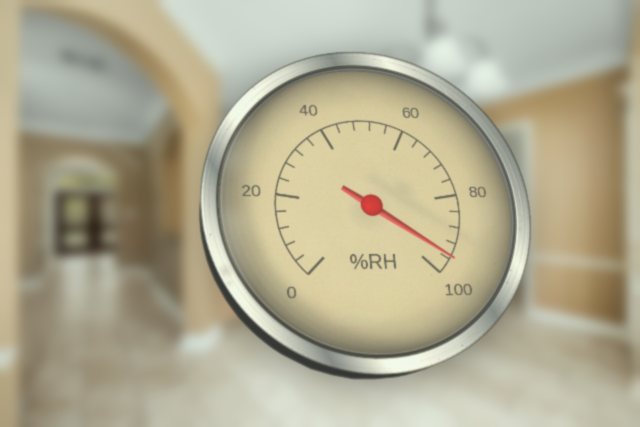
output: **96** %
